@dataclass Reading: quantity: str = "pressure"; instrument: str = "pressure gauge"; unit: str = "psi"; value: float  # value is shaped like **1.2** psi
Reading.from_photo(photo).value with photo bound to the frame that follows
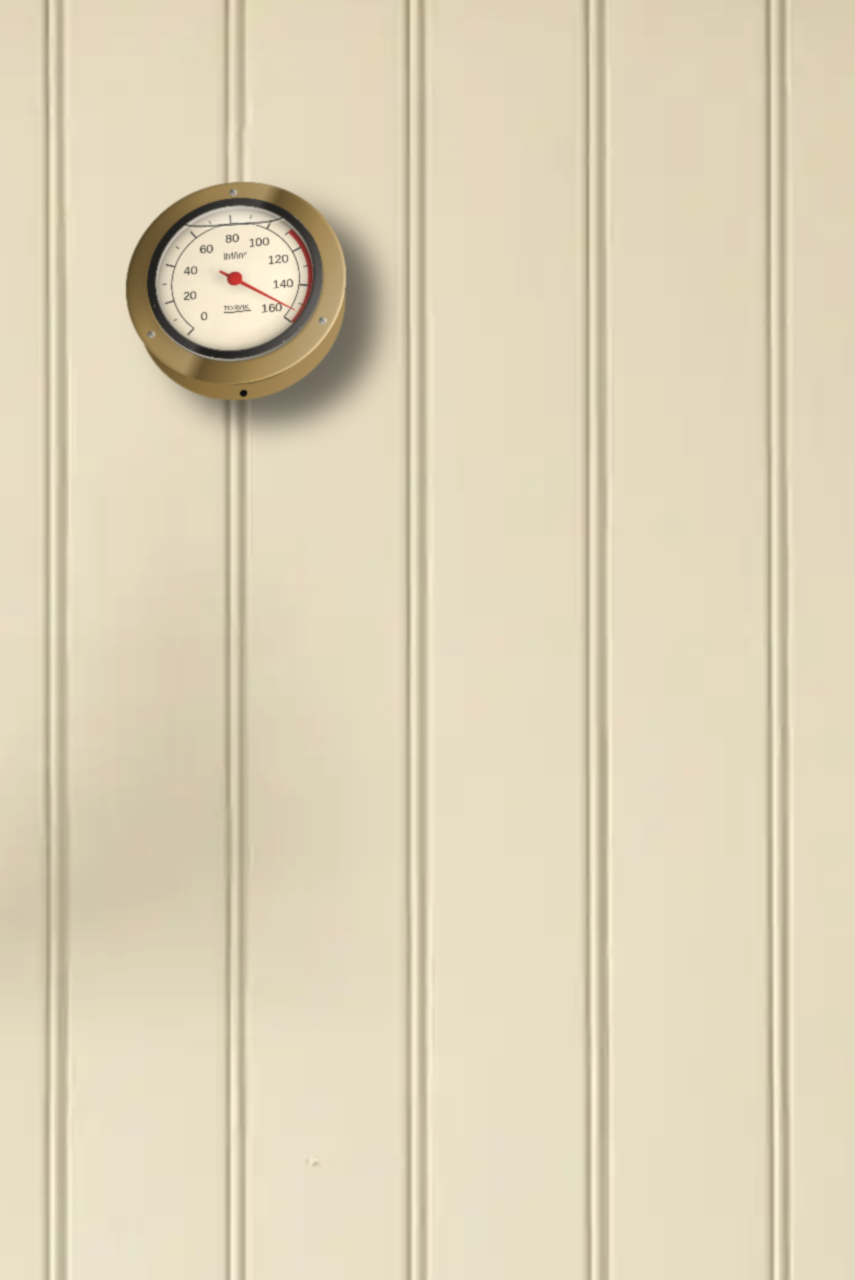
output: **155** psi
